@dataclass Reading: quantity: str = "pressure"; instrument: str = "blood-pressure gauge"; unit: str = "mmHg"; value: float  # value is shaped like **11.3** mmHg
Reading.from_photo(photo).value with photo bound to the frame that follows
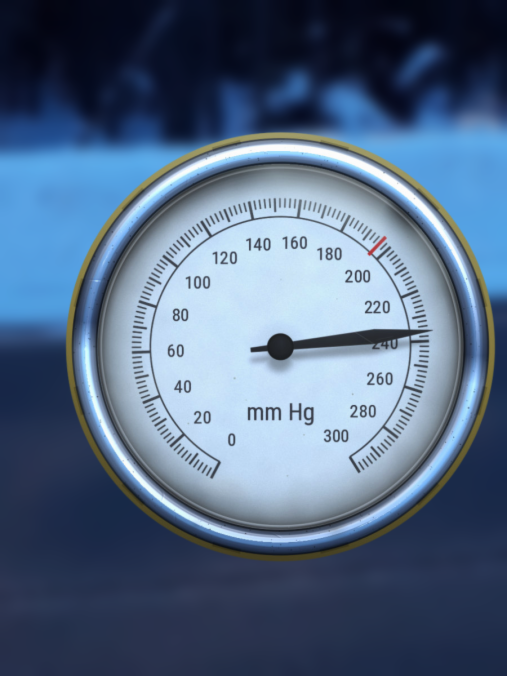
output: **236** mmHg
